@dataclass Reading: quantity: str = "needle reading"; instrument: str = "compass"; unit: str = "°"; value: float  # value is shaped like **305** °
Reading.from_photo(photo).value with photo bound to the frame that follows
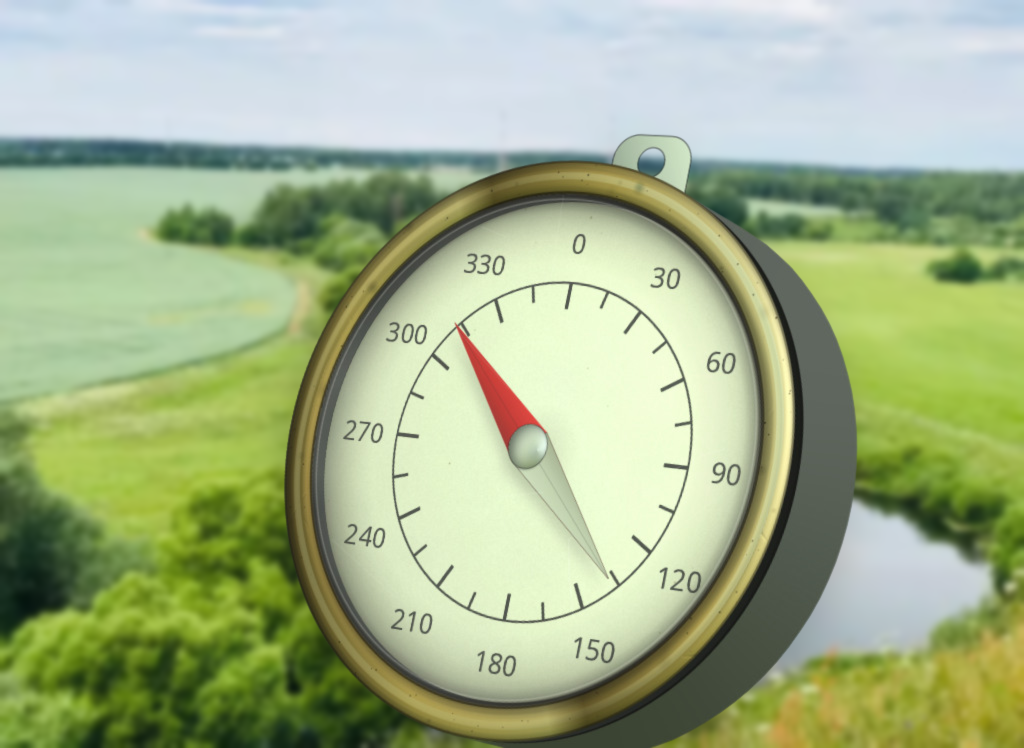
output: **315** °
